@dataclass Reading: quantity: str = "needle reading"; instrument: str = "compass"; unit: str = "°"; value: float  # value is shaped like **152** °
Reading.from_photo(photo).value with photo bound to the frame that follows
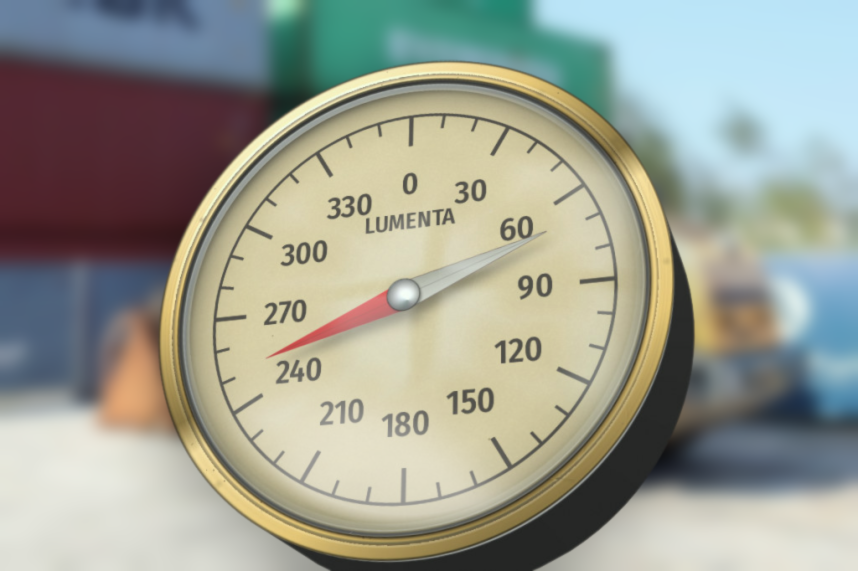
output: **250** °
